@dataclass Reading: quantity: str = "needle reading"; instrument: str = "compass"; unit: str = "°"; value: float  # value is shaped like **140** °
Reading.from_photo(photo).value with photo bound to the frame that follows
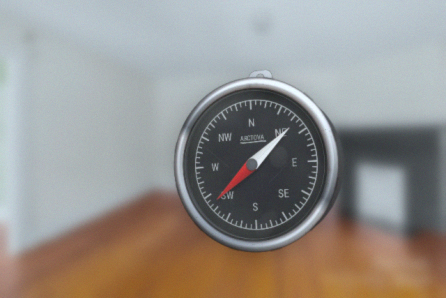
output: **230** °
